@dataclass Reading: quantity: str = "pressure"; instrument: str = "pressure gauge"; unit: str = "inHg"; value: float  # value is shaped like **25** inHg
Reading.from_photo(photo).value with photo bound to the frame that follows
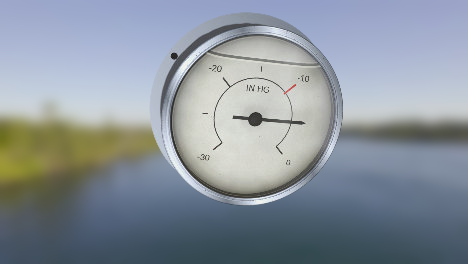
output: **-5** inHg
